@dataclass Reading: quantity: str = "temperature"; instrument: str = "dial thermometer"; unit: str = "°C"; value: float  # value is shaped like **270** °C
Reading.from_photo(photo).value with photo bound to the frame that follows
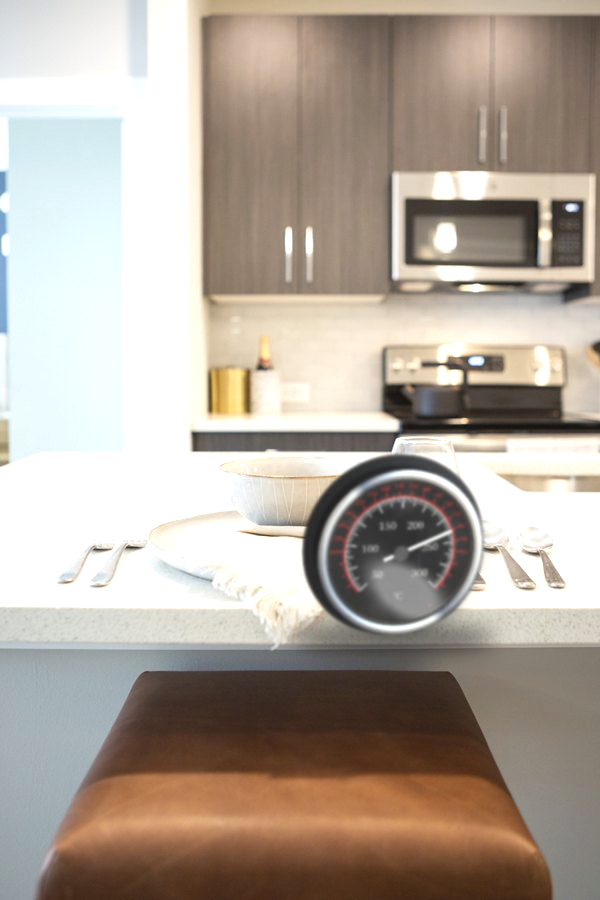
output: **237.5** °C
